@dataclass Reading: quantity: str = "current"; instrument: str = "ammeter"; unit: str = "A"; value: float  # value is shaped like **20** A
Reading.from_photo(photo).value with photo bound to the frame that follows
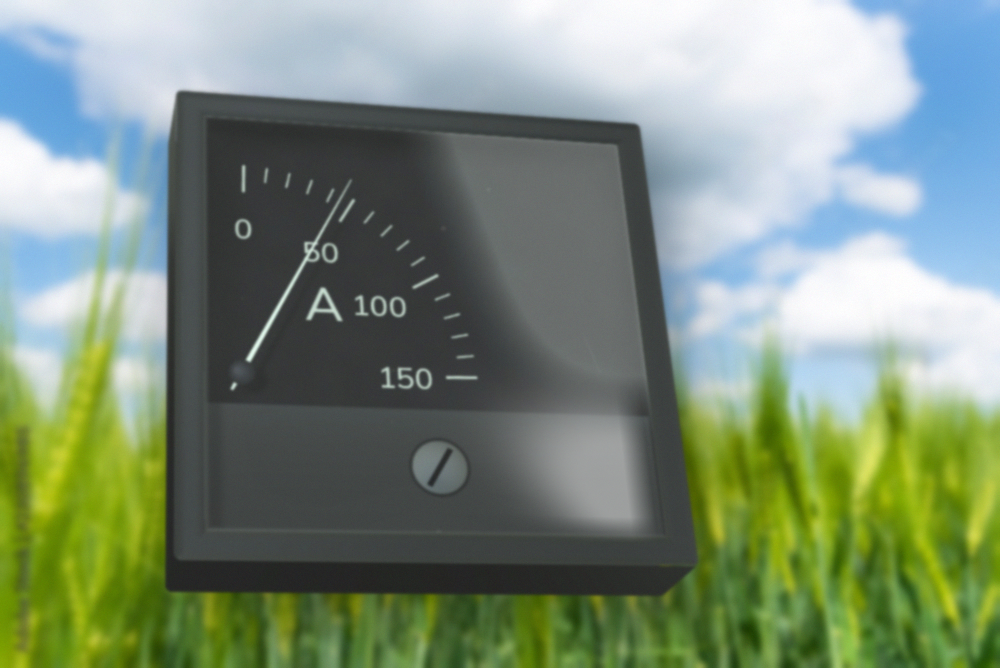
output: **45** A
